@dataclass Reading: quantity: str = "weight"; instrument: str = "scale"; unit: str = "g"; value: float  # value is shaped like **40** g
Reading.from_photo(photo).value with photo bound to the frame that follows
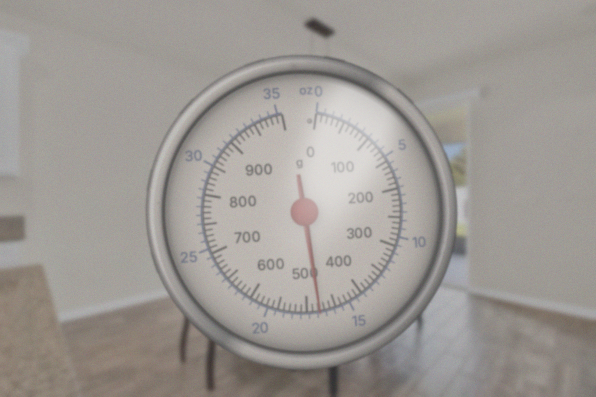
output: **480** g
